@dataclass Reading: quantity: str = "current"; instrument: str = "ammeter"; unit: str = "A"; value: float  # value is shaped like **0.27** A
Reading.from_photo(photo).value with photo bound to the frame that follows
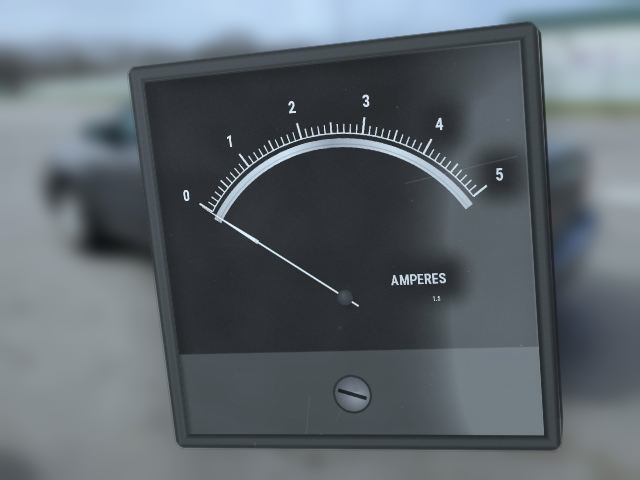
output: **0** A
